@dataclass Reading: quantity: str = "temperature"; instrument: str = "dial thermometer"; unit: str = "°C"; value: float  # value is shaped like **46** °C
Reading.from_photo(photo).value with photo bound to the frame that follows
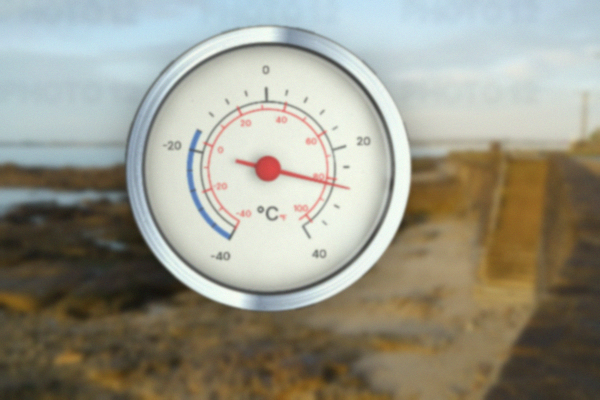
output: **28** °C
